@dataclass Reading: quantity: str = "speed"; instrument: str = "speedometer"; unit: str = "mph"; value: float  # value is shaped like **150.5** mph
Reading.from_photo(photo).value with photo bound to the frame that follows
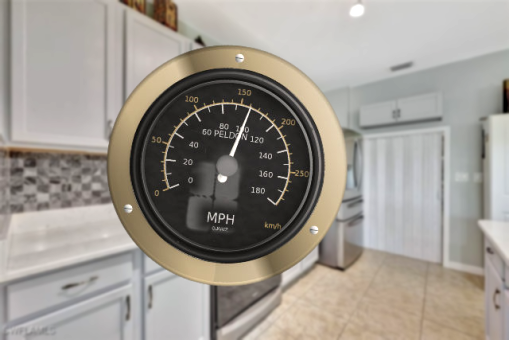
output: **100** mph
